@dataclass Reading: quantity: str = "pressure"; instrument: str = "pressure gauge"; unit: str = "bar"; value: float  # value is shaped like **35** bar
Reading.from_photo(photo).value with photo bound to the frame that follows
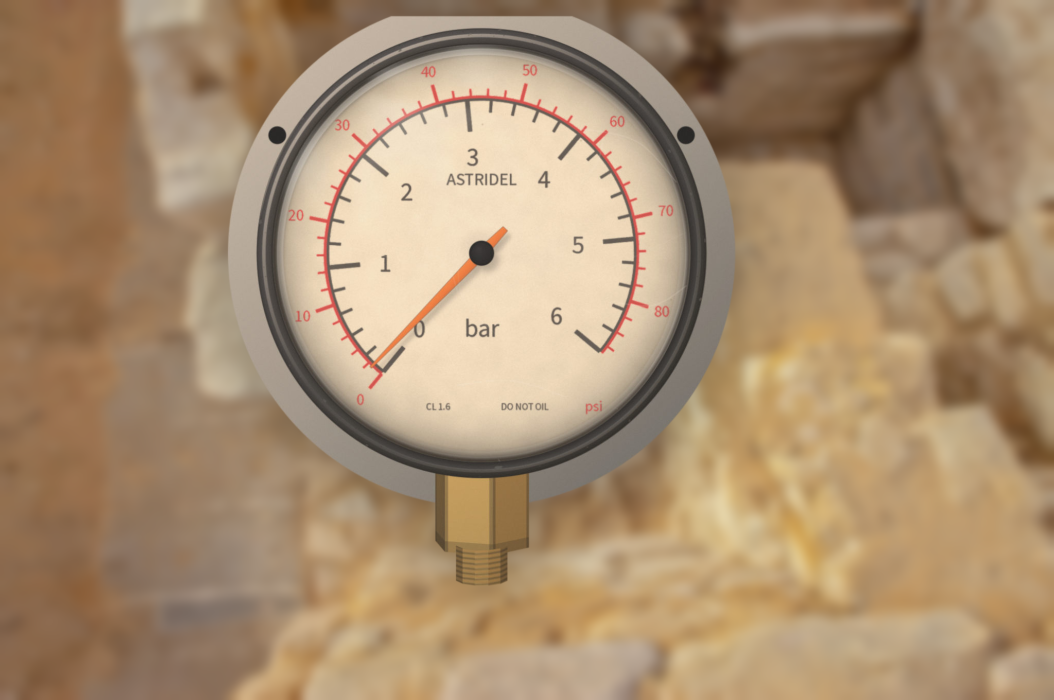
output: **0.1** bar
